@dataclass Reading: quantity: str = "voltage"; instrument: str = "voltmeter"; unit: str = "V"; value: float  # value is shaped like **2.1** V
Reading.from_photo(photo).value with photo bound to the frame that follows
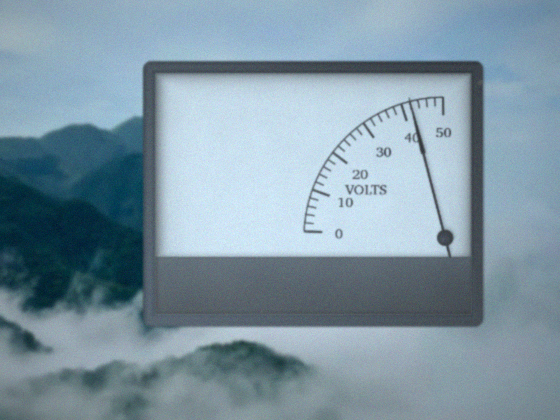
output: **42** V
